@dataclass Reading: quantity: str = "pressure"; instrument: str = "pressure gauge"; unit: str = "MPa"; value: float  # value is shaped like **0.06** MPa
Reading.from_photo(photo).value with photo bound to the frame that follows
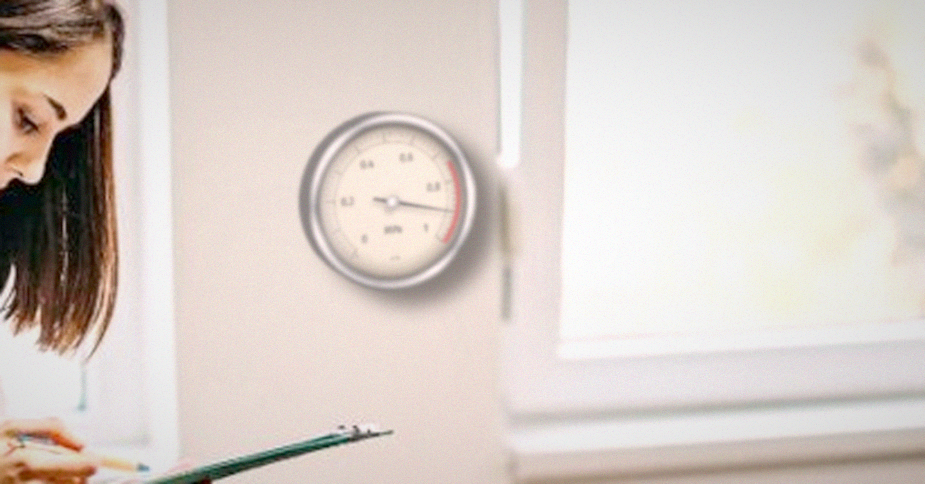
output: **0.9** MPa
